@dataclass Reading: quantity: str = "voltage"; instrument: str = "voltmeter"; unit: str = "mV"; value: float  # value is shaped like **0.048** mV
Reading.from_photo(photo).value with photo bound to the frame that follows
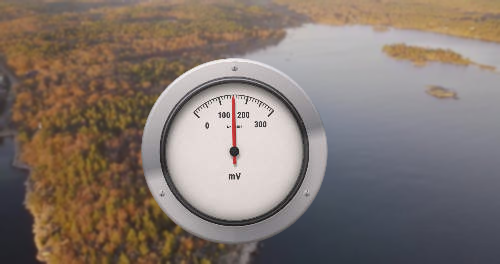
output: **150** mV
